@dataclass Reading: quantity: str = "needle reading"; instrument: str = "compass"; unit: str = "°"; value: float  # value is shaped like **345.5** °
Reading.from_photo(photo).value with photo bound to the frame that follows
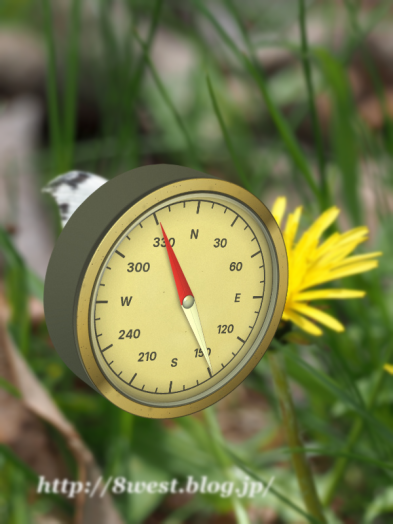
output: **330** °
